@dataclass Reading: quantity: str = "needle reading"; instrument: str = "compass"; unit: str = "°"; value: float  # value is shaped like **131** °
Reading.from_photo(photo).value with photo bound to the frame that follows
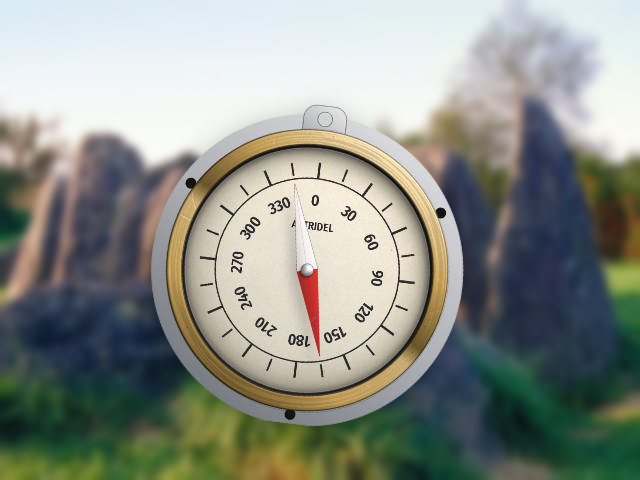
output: **165** °
